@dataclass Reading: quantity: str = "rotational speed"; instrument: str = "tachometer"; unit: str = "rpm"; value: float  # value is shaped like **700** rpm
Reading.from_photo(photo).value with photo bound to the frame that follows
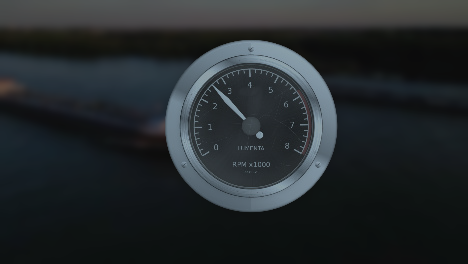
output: **2600** rpm
